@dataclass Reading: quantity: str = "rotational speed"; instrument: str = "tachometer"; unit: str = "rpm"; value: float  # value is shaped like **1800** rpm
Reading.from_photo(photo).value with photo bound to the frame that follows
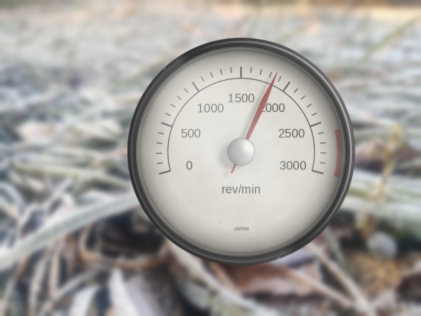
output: **1850** rpm
